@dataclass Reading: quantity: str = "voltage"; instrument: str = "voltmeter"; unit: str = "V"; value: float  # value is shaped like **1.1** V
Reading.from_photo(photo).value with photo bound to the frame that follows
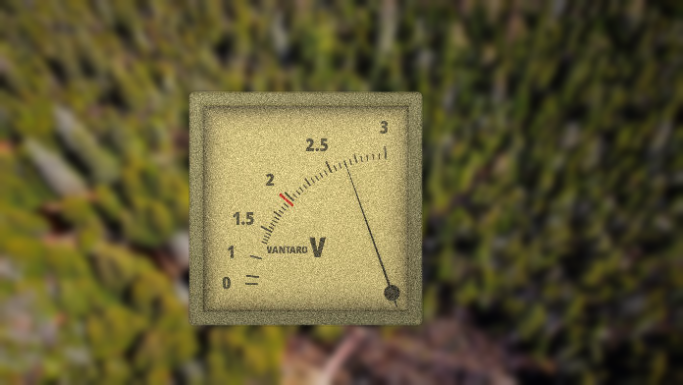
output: **2.65** V
